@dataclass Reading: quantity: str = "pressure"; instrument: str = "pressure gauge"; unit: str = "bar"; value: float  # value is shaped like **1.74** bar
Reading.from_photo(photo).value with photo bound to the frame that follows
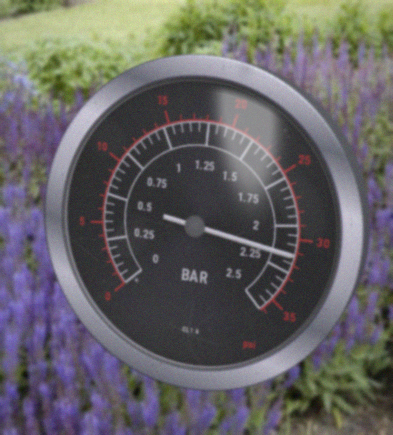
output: **2.15** bar
